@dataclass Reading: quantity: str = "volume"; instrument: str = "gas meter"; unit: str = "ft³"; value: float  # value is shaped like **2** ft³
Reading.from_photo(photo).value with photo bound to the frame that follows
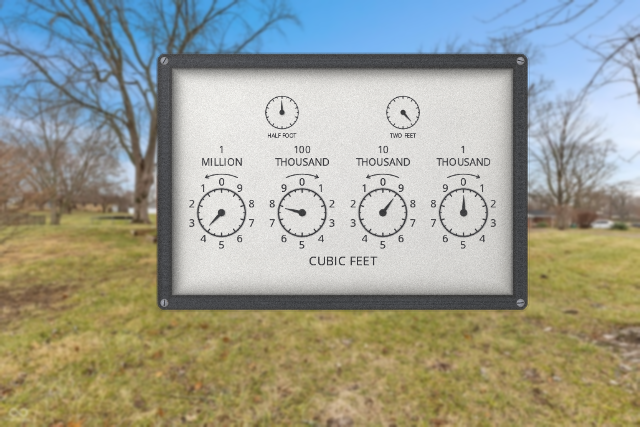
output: **379000** ft³
